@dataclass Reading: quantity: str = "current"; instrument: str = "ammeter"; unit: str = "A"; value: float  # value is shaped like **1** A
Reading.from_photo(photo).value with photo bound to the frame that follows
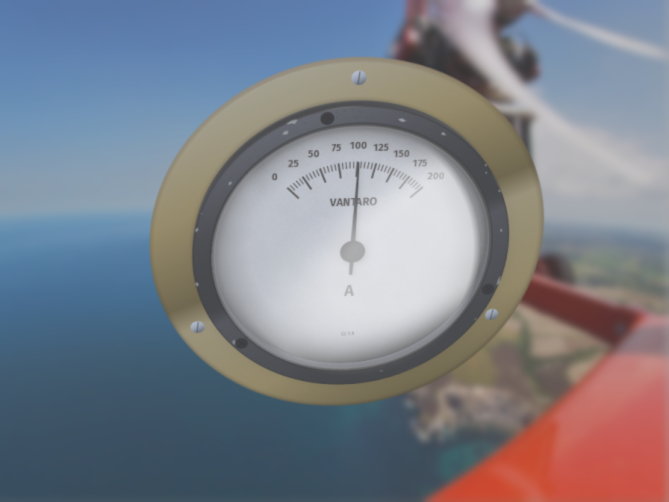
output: **100** A
